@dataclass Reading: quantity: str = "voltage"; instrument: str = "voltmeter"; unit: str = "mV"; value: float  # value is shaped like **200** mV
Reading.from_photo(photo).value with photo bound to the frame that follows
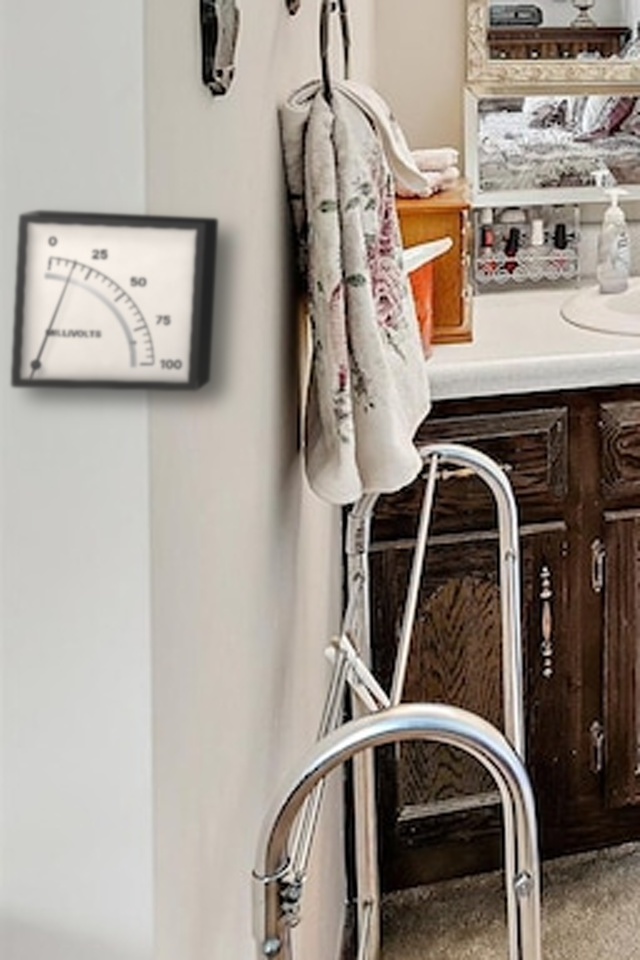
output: **15** mV
